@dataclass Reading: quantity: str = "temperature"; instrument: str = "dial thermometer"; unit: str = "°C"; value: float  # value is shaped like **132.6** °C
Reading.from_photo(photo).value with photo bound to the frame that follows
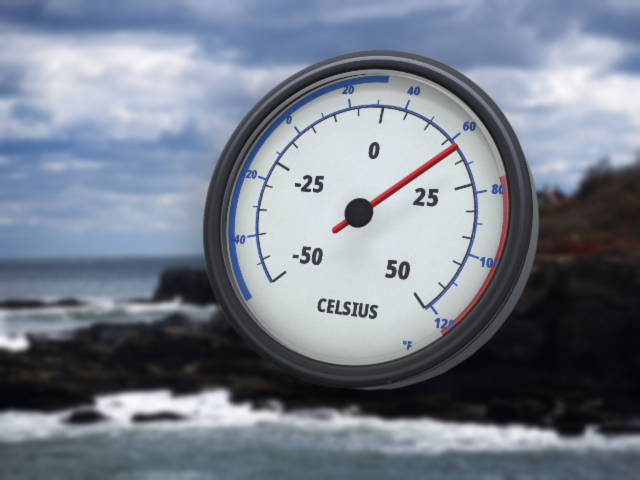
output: **17.5** °C
